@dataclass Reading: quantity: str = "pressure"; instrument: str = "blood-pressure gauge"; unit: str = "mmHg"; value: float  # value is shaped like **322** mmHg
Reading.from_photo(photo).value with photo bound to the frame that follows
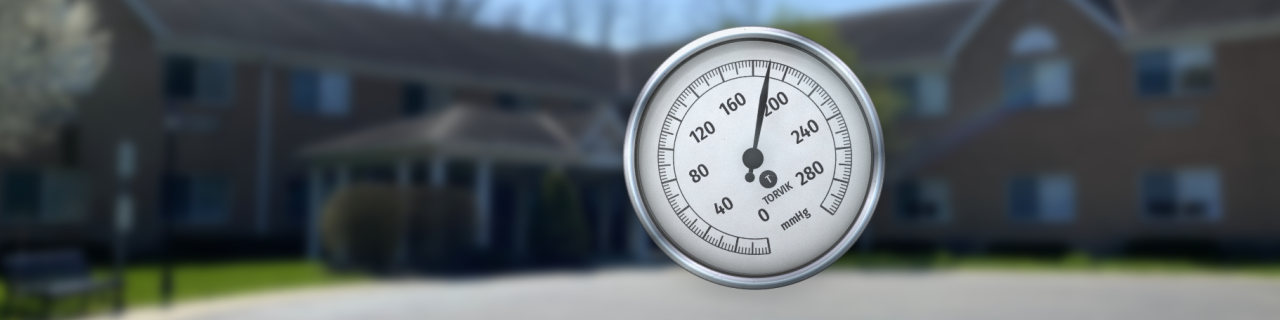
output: **190** mmHg
